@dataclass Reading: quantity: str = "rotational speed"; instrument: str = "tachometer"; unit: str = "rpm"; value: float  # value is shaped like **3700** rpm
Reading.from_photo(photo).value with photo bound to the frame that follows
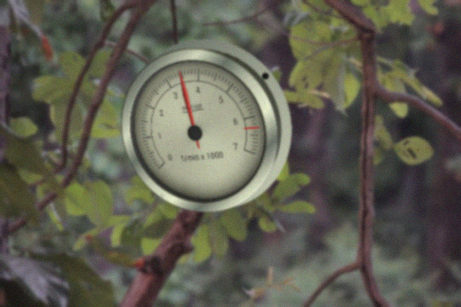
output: **3500** rpm
